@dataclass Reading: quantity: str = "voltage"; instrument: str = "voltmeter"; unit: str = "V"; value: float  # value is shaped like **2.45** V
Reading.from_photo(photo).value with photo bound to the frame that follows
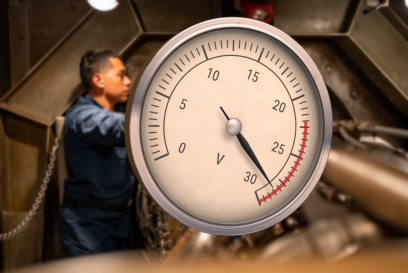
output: **28.5** V
